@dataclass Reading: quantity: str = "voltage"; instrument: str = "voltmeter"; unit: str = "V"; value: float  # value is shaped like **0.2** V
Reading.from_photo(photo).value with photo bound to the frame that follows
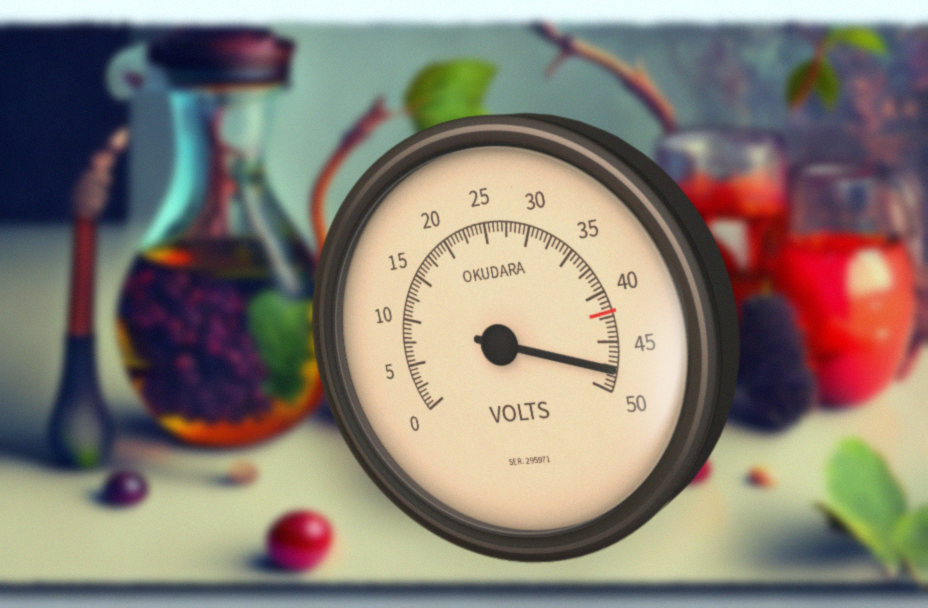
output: **47.5** V
